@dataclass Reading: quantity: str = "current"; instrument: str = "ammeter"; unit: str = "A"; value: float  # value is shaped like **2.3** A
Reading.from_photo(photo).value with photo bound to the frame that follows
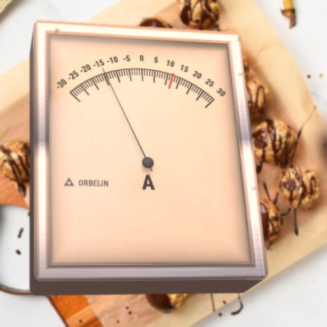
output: **-15** A
